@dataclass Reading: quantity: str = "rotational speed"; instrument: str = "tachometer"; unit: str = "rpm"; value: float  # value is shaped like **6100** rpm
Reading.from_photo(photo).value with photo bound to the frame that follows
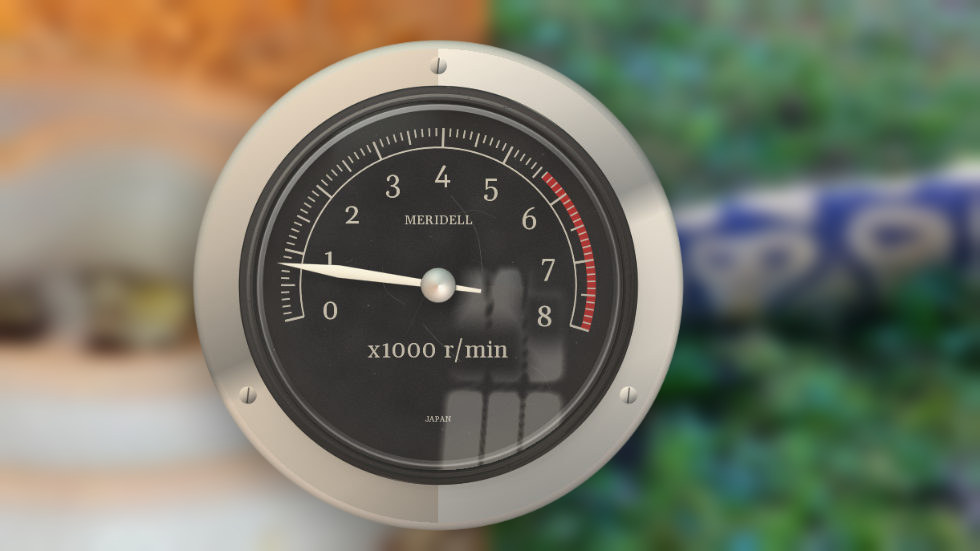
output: **800** rpm
